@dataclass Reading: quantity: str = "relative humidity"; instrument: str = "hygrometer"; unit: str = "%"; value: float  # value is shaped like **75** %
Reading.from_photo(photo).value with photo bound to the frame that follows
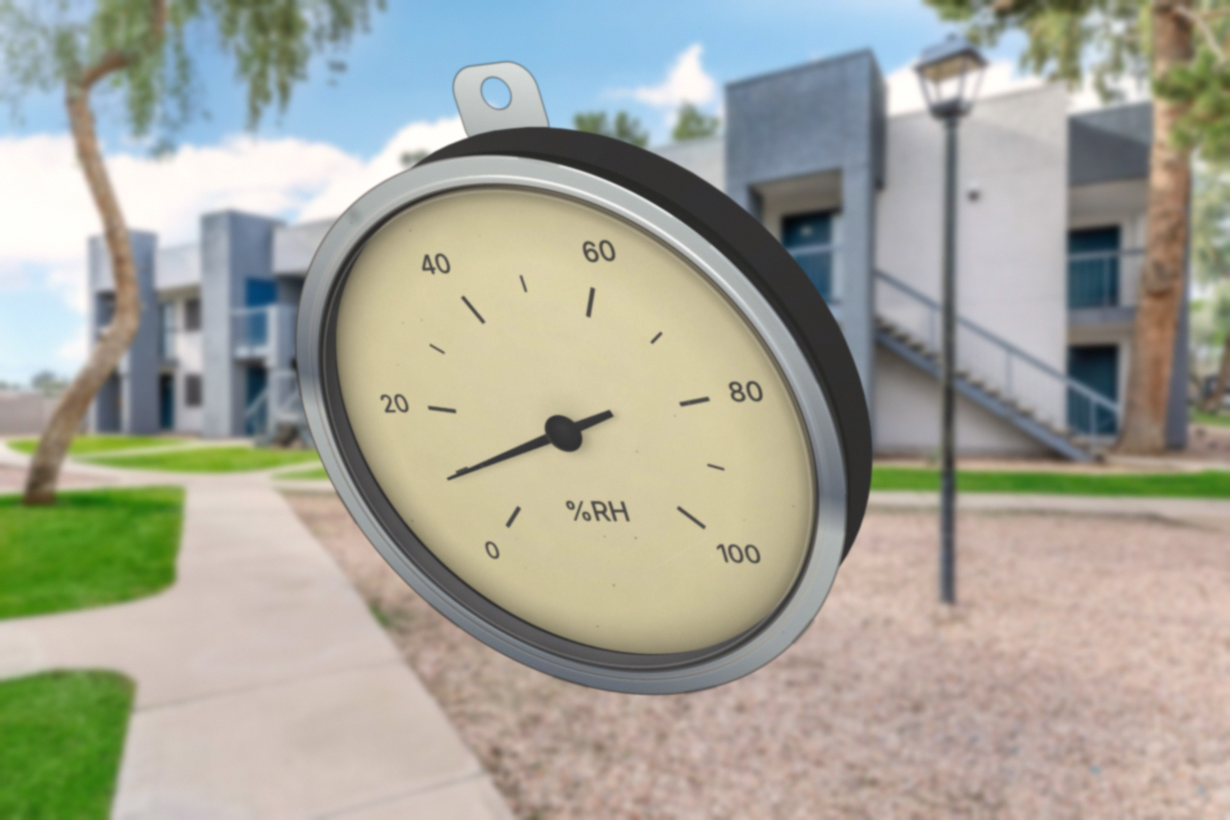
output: **10** %
